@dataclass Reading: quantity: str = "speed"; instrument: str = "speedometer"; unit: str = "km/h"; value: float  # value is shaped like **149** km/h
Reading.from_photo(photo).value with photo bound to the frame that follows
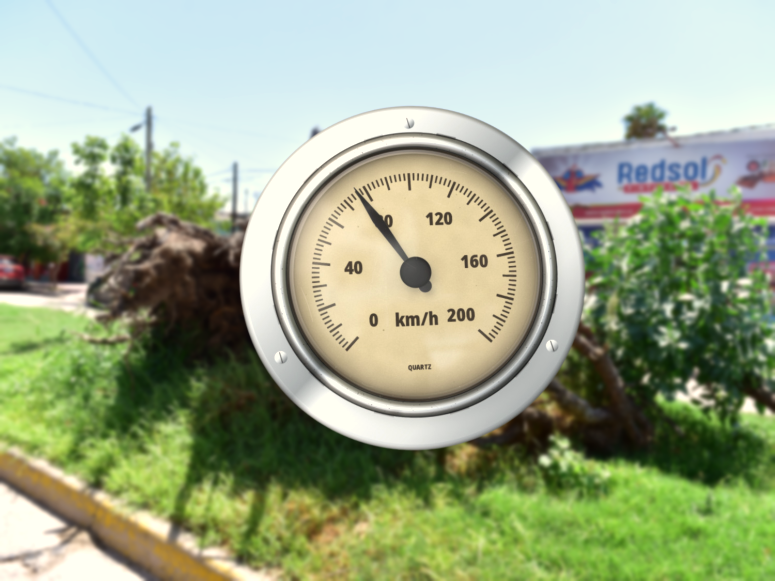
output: **76** km/h
